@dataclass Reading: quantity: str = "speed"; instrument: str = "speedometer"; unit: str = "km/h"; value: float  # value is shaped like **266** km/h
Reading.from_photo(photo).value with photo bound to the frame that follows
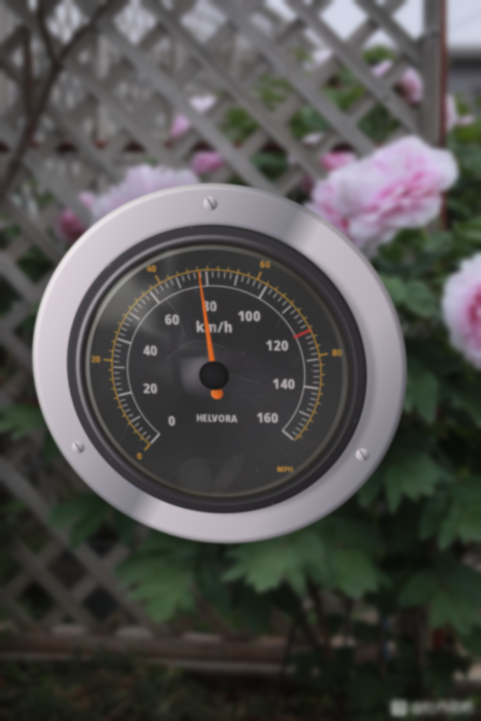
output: **78** km/h
